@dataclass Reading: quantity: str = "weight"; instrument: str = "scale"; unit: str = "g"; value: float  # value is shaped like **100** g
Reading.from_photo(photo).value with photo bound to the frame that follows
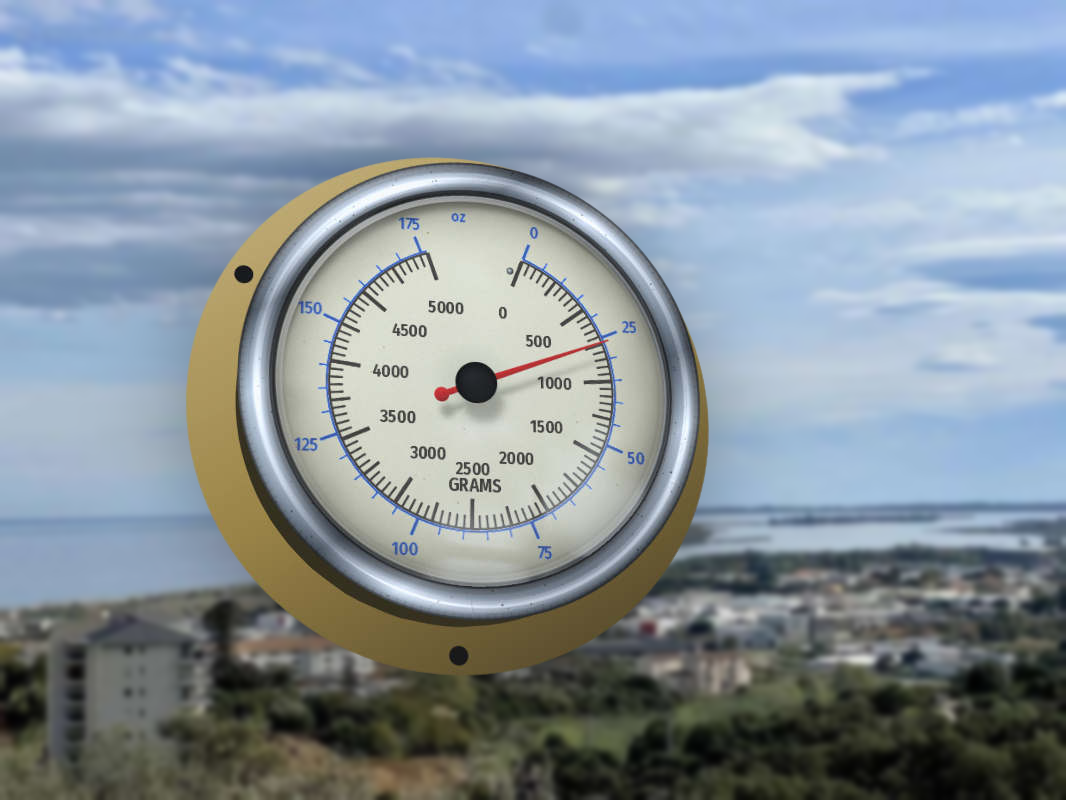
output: **750** g
